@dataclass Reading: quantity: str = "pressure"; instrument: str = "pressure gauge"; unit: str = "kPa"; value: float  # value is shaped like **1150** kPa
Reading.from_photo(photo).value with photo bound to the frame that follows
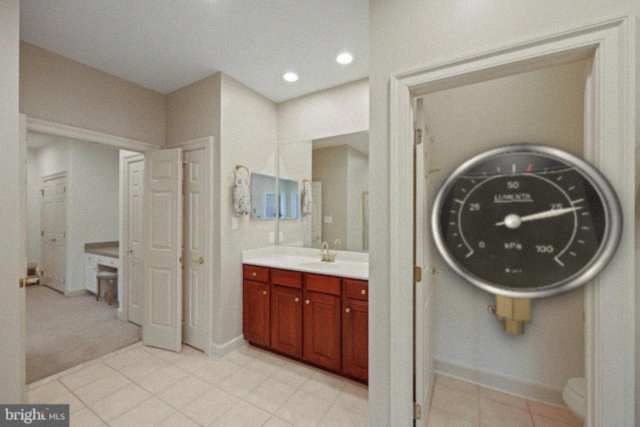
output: **77.5** kPa
